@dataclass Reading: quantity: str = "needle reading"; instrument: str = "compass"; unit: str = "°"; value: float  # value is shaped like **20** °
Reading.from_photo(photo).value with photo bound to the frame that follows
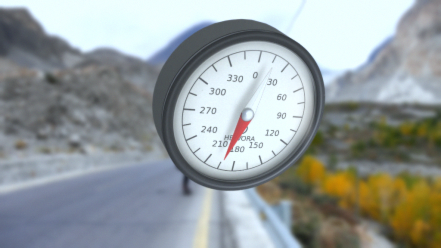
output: **195** °
